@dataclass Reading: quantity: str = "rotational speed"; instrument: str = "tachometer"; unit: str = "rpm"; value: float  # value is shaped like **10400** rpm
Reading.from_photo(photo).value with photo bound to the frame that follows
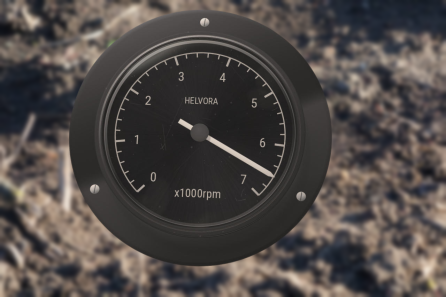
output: **6600** rpm
